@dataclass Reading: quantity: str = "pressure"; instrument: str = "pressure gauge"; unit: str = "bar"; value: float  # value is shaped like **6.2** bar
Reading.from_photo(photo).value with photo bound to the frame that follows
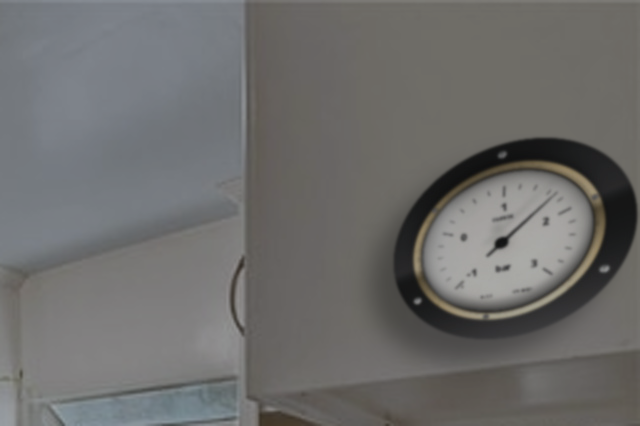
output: **1.7** bar
